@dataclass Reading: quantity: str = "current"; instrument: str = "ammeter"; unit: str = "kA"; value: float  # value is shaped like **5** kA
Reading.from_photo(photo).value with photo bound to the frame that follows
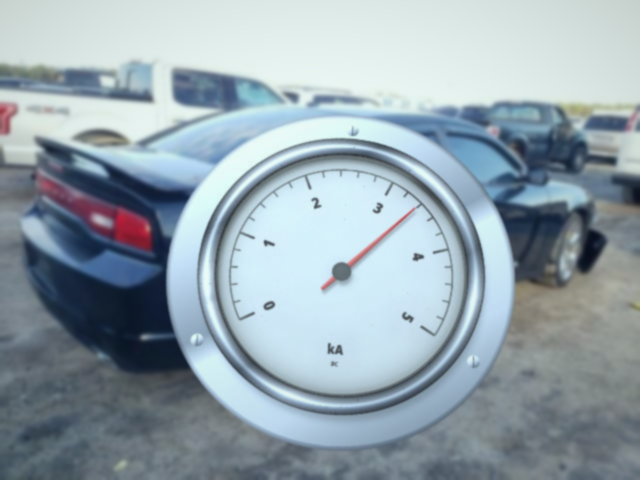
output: **3.4** kA
